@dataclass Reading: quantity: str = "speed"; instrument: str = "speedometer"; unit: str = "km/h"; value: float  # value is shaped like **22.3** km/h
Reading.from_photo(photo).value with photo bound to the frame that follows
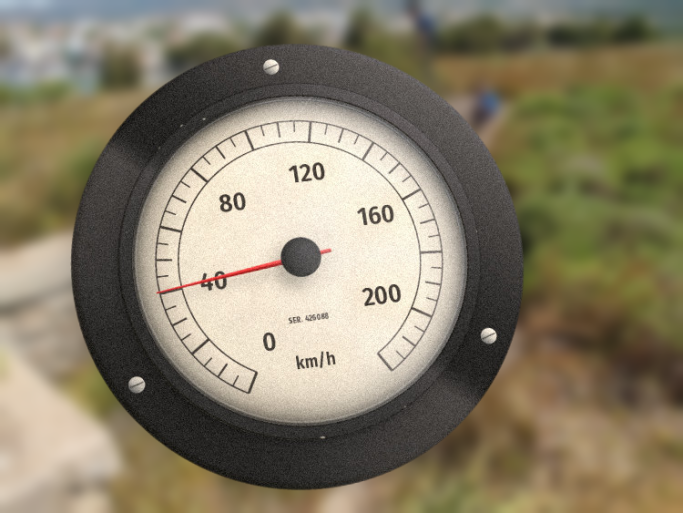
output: **40** km/h
